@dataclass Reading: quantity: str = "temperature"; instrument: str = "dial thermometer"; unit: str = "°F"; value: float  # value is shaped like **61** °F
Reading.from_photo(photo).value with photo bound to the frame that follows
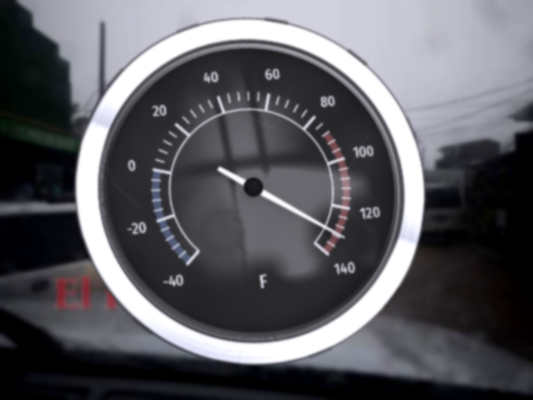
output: **132** °F
